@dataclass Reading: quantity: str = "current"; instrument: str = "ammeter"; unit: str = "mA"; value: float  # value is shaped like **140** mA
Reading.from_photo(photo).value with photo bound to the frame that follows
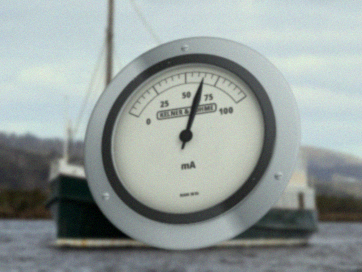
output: **65** mA
